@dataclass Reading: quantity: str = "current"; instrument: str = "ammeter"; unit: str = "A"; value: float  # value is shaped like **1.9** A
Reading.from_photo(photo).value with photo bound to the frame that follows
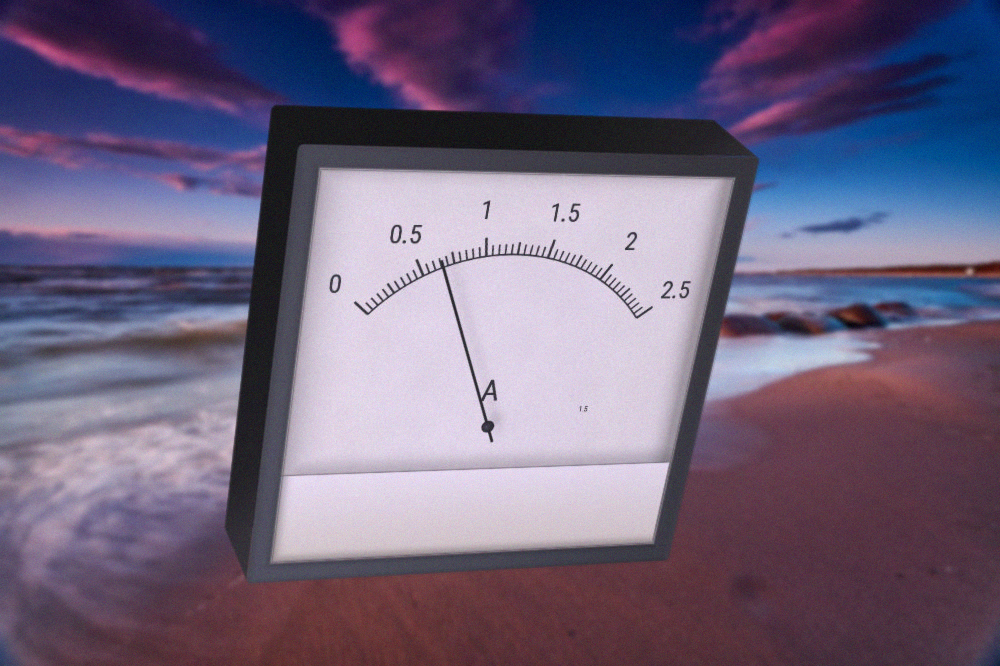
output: **0.65** A
